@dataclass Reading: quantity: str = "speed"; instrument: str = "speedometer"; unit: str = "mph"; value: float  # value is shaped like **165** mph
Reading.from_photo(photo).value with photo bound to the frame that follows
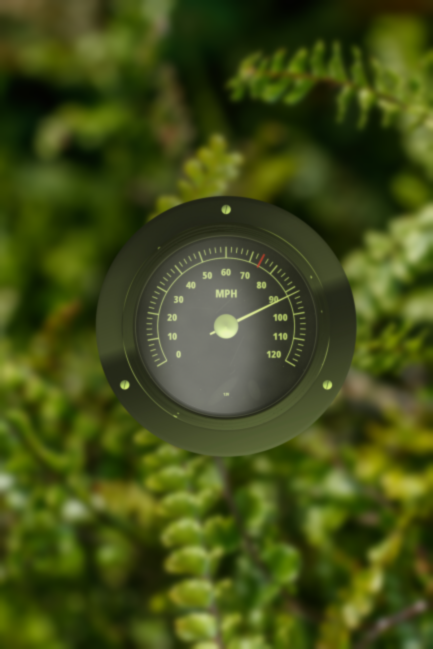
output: **92** mph
